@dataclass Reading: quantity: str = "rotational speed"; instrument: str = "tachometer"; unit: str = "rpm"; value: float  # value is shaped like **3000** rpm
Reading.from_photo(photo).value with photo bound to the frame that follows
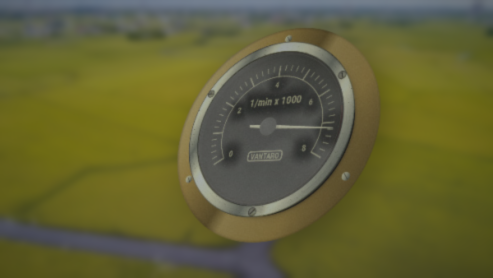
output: **7200** rpm
